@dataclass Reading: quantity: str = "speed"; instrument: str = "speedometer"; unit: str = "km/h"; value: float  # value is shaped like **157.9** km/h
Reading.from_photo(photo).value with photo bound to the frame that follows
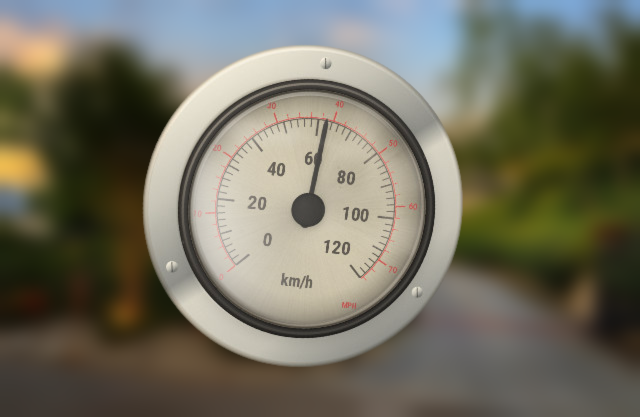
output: **62** km/h
